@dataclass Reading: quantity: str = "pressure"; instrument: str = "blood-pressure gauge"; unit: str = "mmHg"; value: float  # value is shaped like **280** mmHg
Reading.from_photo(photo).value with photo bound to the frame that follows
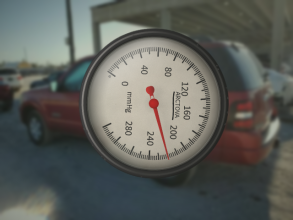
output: **220** mmHg
